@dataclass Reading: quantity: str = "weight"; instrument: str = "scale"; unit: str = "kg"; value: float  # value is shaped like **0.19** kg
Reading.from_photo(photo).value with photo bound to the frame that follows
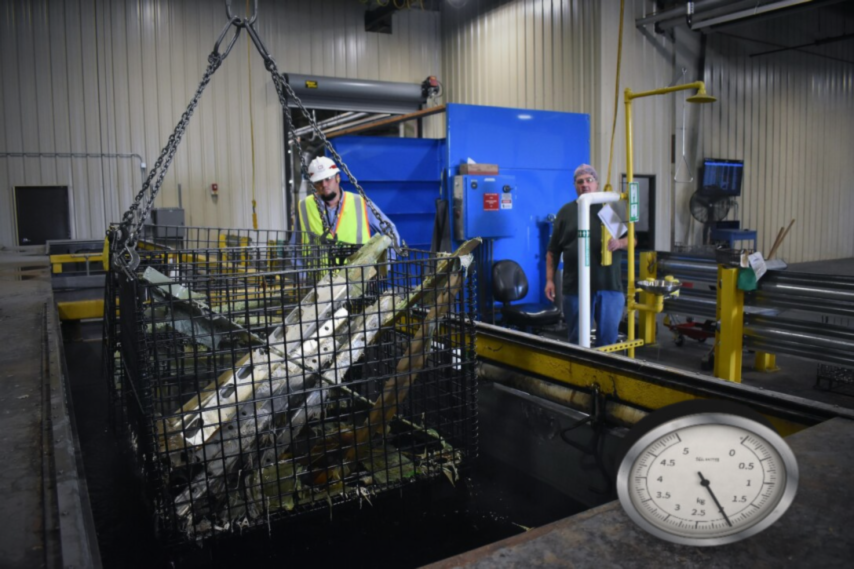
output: **2** kg
